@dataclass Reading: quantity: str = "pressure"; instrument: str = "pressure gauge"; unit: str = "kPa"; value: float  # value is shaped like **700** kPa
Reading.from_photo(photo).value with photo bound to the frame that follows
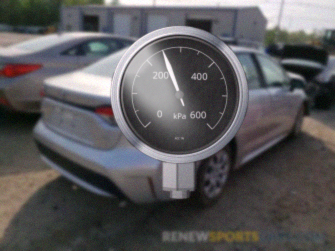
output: **250** kPa
